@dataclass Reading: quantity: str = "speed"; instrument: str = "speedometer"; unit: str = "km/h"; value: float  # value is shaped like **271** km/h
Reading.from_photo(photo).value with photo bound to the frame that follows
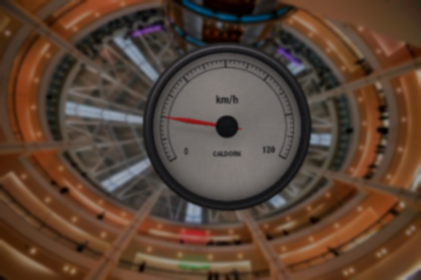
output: **20** km/h
